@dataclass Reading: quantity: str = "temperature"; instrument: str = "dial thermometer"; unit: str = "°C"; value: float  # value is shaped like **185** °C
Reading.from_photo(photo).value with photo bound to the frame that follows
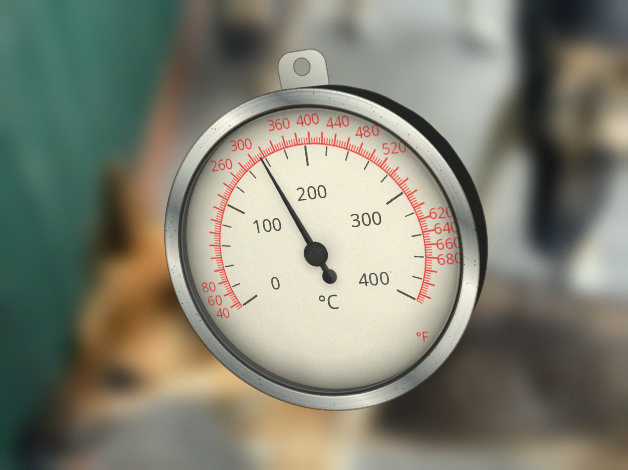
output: **160** °C
